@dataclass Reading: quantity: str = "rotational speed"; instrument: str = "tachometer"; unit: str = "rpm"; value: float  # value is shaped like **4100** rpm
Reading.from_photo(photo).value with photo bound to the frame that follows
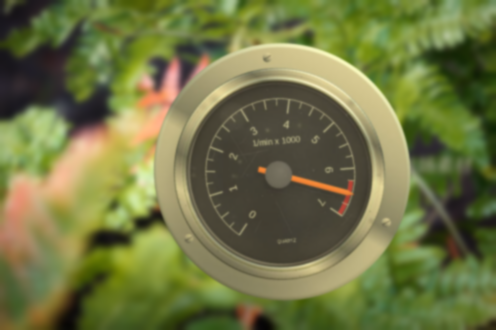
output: **6500** rpm
